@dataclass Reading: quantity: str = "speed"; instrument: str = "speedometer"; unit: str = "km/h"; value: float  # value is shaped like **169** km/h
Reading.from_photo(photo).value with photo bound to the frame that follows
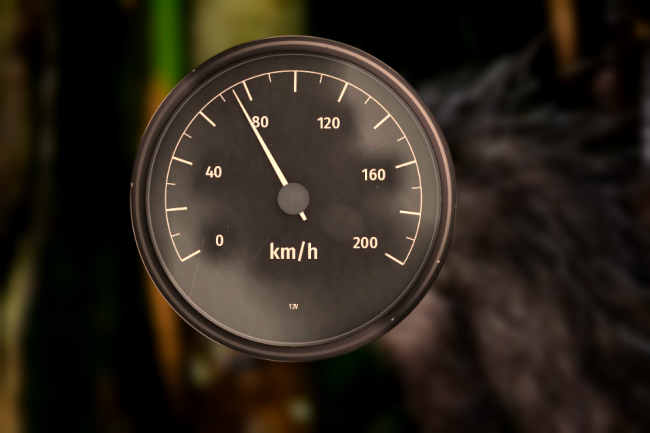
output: **75** km/h
